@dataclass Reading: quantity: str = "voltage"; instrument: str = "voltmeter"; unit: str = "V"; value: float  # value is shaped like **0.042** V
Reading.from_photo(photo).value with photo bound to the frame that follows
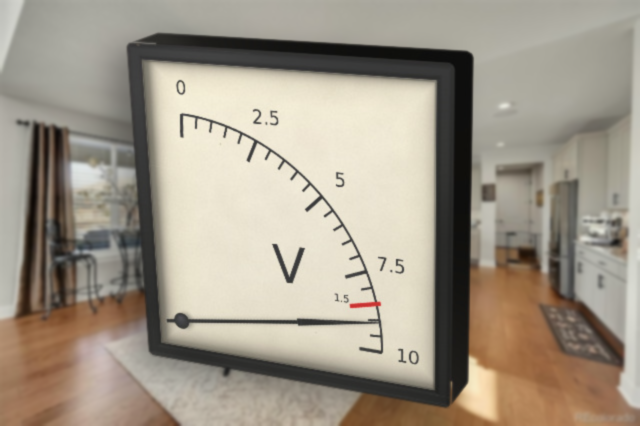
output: **9** V
